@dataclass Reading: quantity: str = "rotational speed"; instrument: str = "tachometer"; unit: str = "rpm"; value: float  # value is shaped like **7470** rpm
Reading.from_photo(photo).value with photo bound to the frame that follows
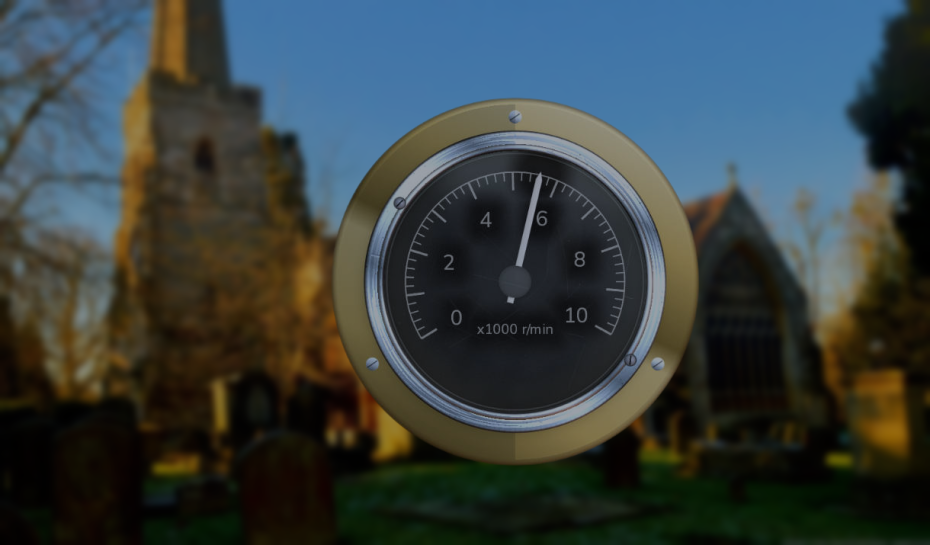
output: **5600** rpm
